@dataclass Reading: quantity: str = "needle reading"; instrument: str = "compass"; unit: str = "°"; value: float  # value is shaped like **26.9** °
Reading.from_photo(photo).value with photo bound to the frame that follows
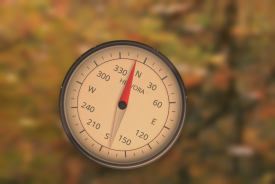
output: **350** °
